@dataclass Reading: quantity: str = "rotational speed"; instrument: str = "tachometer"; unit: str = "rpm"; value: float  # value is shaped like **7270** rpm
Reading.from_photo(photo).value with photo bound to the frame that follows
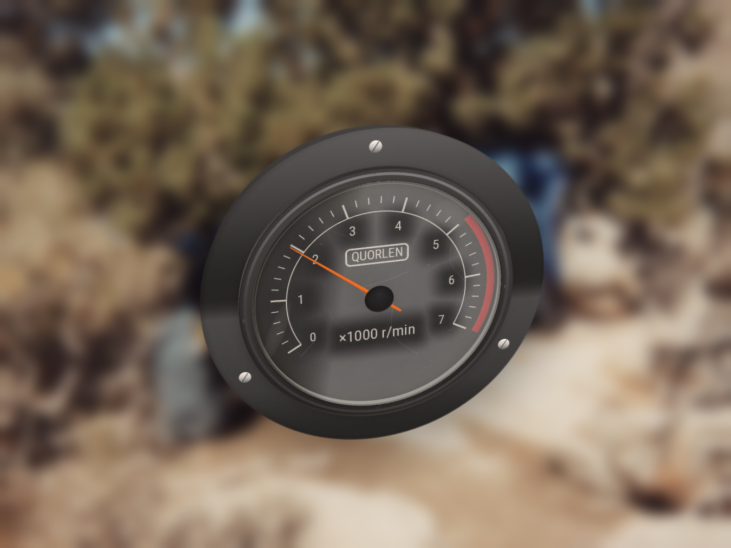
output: **2000** rpm
